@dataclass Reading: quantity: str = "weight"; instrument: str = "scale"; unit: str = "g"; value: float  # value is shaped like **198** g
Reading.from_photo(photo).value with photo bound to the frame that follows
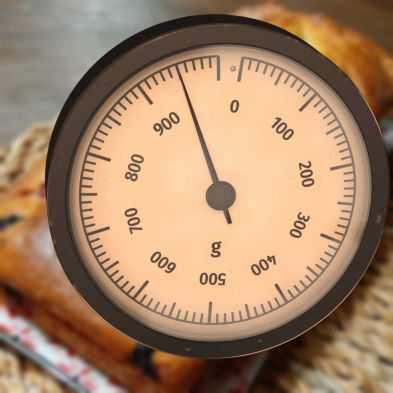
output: **950** g
